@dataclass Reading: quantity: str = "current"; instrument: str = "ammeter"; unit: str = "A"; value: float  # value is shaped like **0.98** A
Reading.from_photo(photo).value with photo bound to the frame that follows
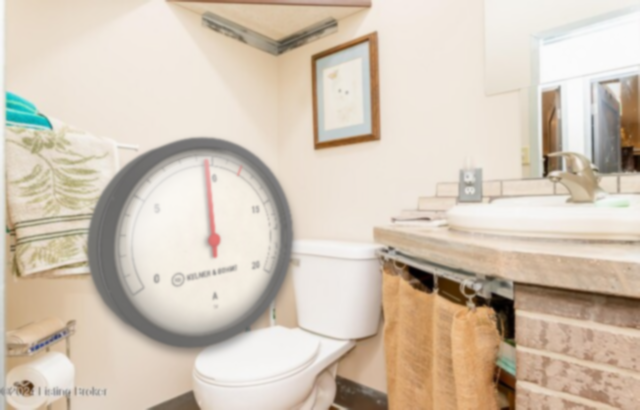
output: **9.5** A
